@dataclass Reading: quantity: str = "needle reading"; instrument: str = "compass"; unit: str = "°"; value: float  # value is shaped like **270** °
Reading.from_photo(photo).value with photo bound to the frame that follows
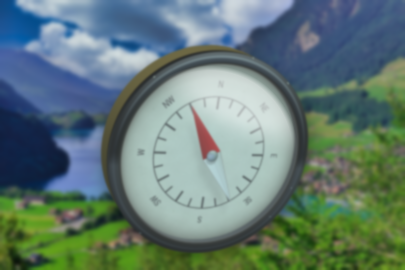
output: **330** °
